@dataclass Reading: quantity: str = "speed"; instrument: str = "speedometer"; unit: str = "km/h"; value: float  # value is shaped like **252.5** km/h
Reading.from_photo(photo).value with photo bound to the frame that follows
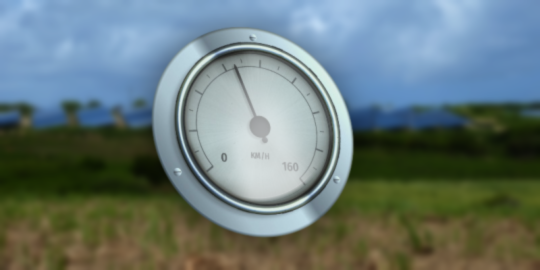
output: **65** km/h
